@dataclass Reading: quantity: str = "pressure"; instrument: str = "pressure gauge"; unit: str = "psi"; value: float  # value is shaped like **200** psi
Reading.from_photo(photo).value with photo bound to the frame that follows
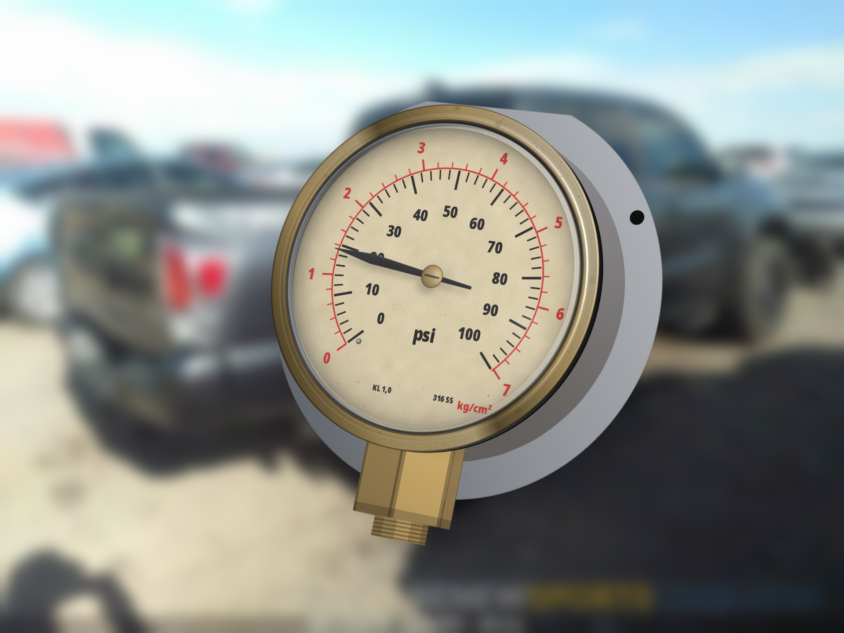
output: **19** psi
